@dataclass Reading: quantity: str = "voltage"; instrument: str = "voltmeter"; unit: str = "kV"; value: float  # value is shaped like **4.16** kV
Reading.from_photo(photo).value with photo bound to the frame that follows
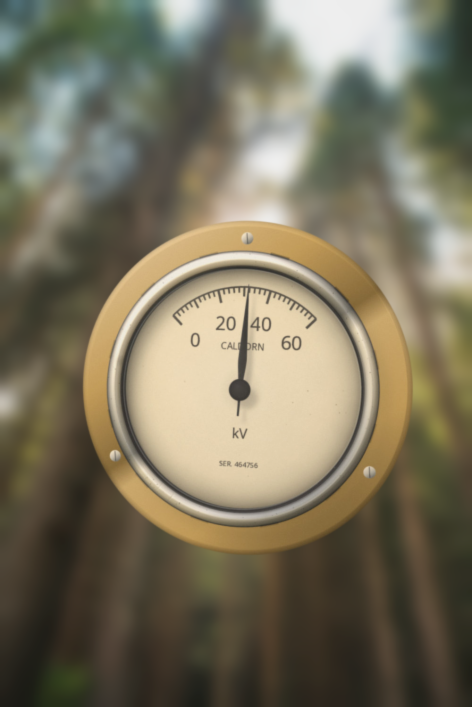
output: **32** kV
